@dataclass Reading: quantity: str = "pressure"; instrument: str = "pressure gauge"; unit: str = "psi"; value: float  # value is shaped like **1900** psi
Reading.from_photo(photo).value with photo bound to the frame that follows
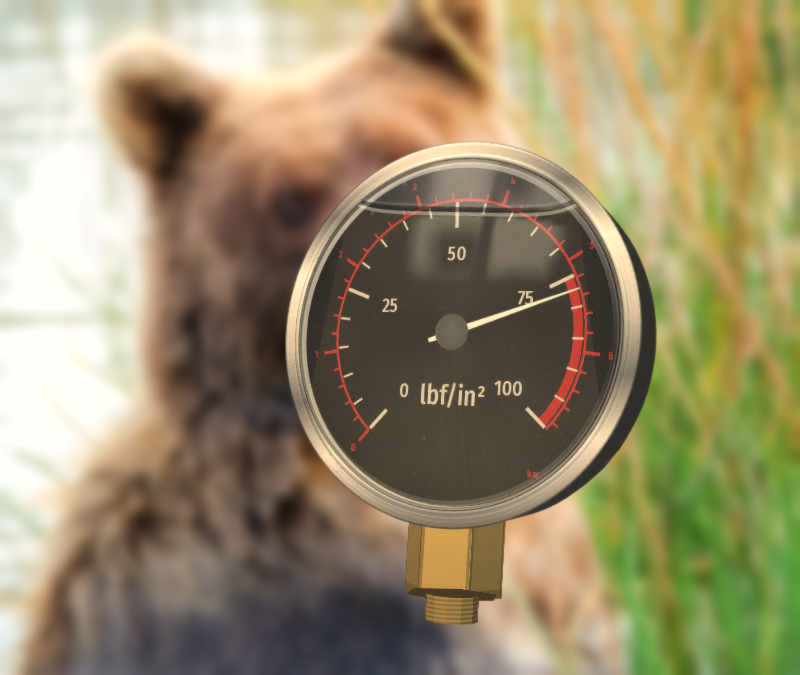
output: **77.5** psi
